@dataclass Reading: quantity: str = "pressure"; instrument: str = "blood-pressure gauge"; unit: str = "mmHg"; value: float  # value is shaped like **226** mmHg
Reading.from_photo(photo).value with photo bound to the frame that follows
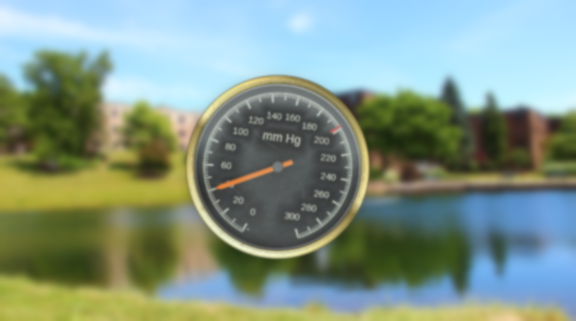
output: **40** mmHg
